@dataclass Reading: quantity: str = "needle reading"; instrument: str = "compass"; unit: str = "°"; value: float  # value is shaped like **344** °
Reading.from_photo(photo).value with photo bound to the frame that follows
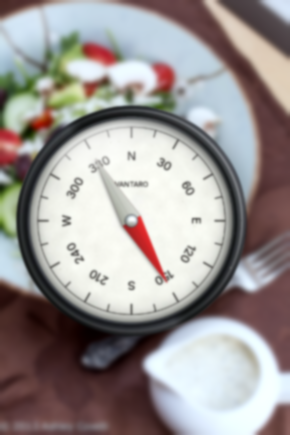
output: **150** °
